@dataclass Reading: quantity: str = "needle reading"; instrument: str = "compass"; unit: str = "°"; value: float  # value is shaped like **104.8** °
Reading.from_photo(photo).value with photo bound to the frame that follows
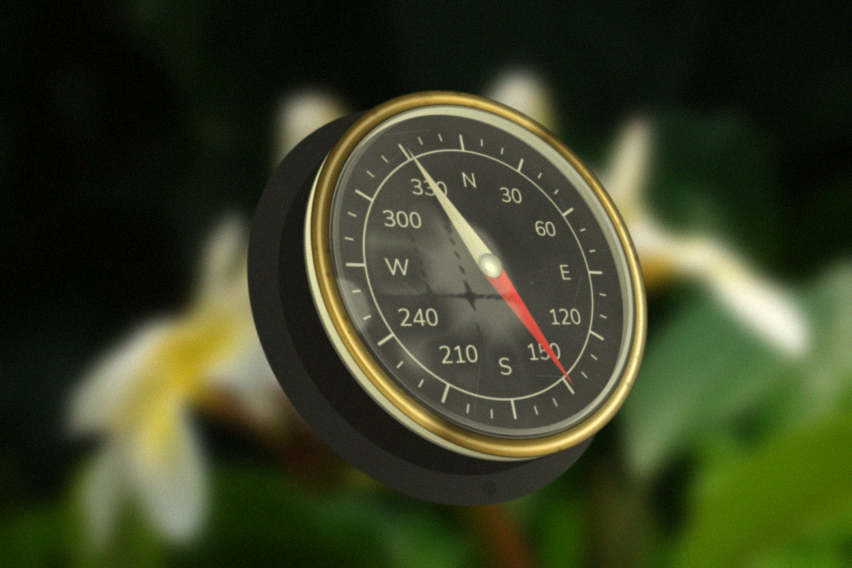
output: **150** °
